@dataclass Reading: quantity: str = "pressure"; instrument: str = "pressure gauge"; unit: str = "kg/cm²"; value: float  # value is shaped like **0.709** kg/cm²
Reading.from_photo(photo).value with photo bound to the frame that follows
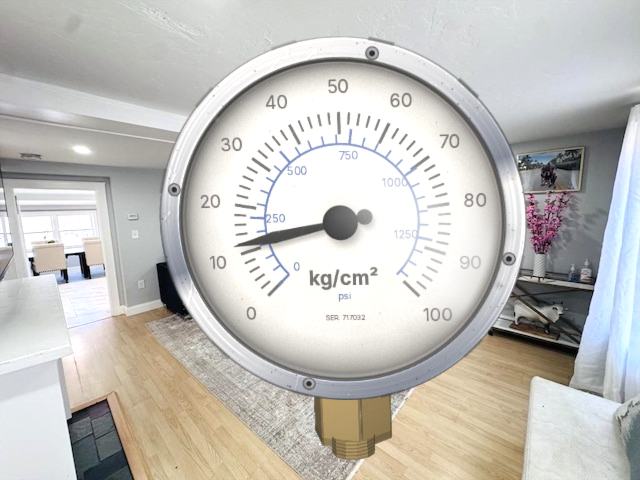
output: **12** kg/cm²
